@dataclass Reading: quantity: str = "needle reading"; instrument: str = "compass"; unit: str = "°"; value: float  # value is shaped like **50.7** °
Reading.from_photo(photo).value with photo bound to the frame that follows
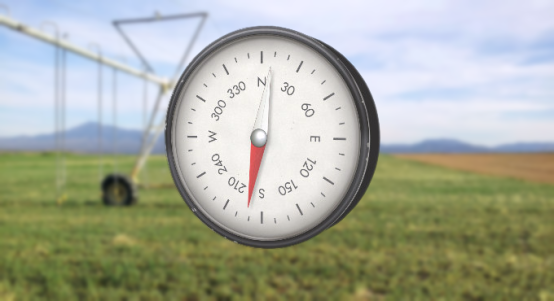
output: **190** °
